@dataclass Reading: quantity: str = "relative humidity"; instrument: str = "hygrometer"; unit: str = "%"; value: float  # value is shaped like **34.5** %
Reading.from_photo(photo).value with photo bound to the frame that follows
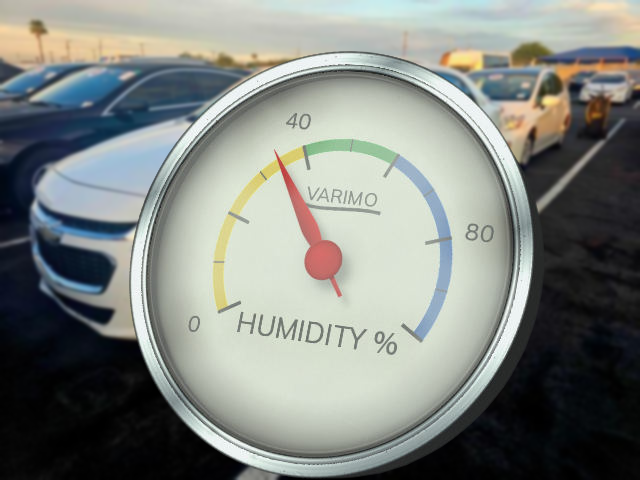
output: **35** %
